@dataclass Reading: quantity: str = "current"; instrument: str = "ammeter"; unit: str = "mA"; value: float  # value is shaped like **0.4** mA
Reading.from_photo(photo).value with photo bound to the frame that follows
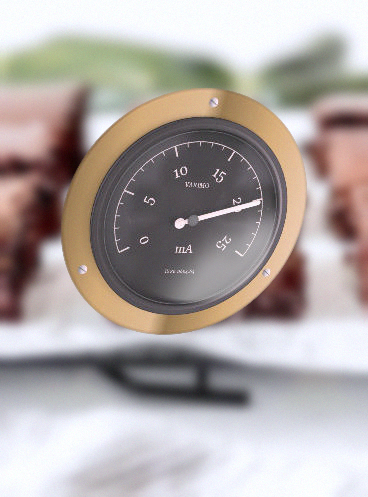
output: **20** mA
